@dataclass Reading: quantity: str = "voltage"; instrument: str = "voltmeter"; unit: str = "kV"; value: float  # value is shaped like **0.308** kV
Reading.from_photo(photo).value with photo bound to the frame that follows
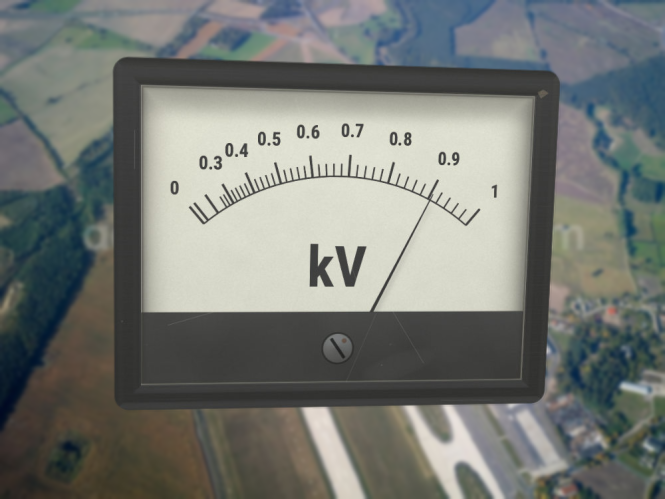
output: **0.9** kV
